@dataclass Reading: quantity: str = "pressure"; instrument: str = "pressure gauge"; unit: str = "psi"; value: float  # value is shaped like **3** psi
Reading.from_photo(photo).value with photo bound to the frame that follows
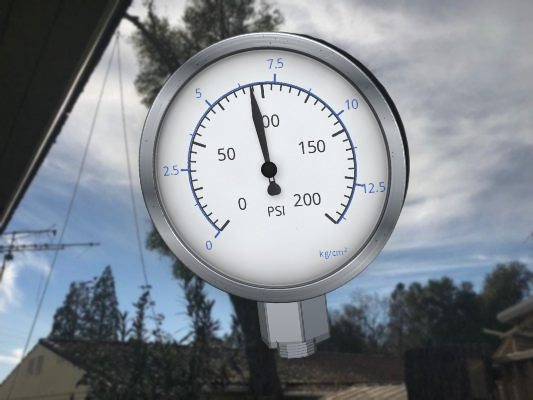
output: **95** psi
